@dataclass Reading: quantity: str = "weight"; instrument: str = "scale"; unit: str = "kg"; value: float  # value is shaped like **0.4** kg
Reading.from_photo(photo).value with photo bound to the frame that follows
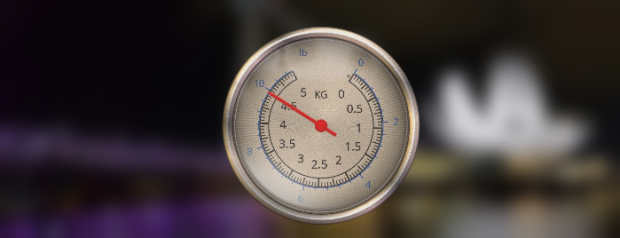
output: **4.5** kg
